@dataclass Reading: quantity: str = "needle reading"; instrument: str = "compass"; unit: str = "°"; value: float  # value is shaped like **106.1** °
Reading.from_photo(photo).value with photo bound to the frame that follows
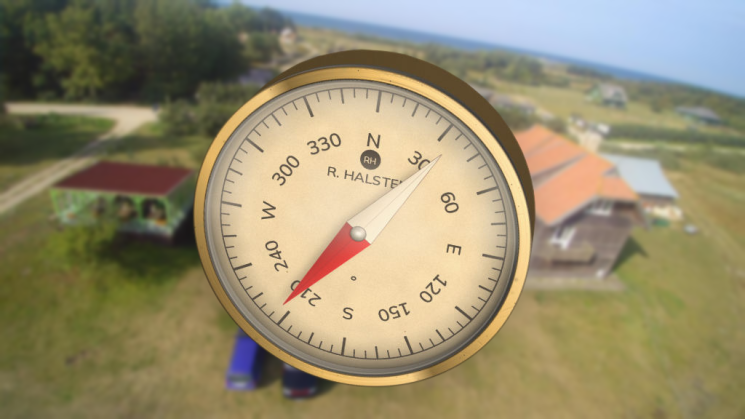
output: **215** °
